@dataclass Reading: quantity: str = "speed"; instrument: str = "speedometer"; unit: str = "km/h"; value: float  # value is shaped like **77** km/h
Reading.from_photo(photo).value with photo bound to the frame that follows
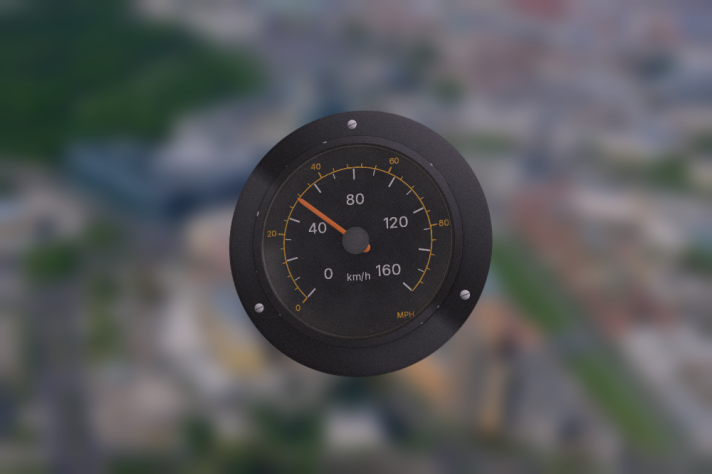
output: **50** km/h
